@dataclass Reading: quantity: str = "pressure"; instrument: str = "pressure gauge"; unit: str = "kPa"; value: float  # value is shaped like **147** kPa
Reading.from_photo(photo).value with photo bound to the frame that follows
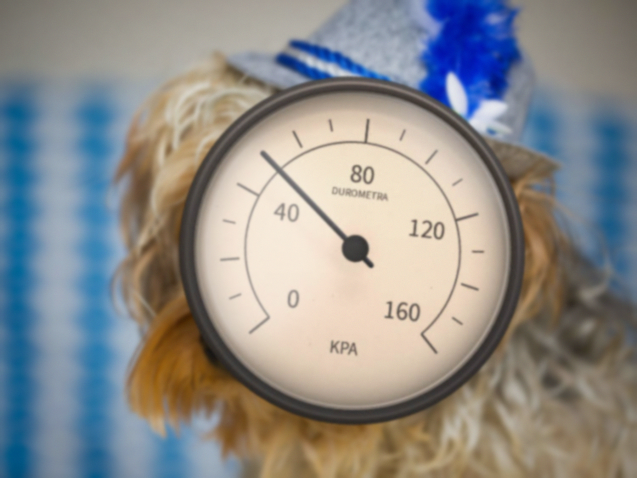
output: **50** kPa
